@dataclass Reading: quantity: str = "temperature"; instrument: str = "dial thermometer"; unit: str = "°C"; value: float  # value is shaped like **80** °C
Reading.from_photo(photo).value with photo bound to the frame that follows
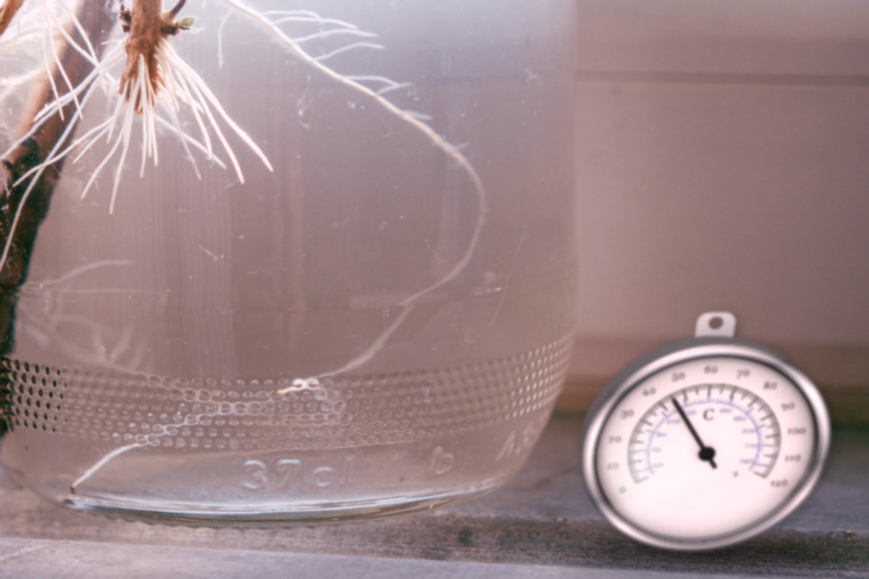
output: **45** °C
